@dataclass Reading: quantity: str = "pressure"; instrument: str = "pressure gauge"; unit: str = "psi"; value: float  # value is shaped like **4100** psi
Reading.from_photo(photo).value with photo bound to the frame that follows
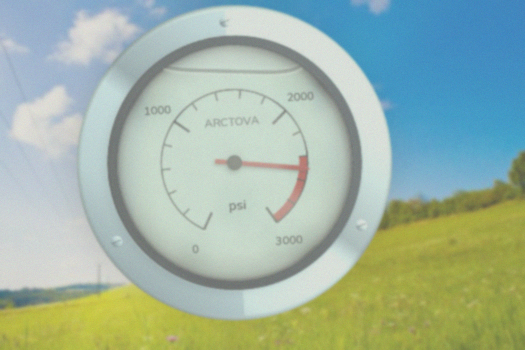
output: **2500** psi
